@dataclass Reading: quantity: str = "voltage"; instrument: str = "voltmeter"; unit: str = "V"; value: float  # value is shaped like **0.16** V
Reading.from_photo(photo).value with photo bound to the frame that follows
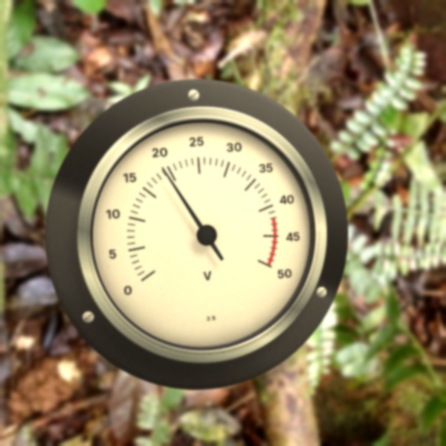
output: **19** V
